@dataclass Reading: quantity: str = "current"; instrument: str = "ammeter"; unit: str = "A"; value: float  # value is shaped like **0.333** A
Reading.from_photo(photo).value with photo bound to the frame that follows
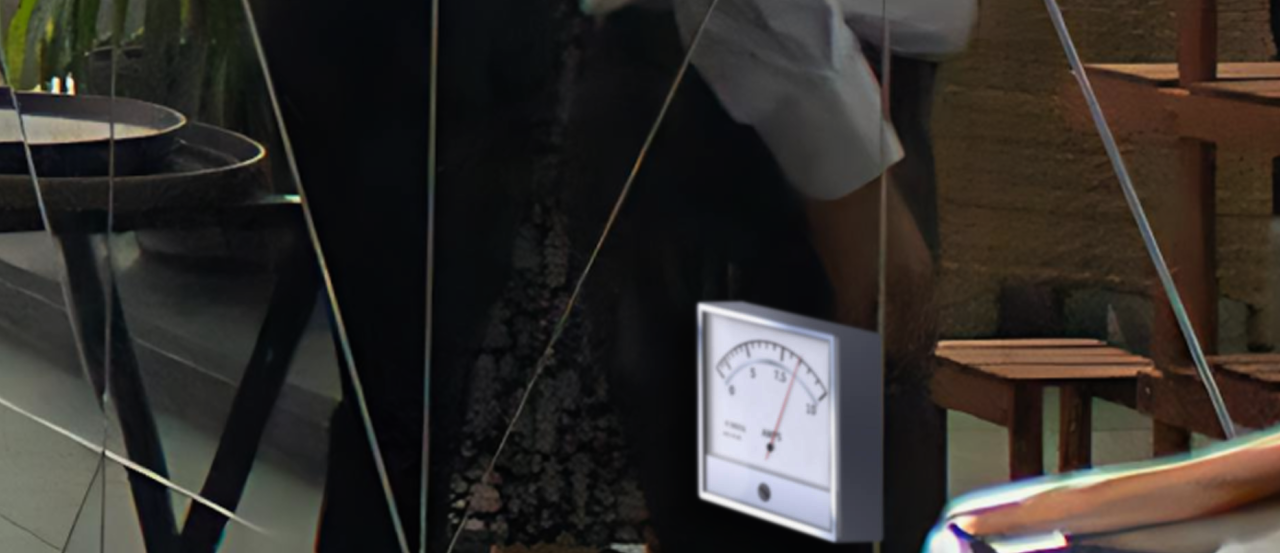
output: **8.5** A
